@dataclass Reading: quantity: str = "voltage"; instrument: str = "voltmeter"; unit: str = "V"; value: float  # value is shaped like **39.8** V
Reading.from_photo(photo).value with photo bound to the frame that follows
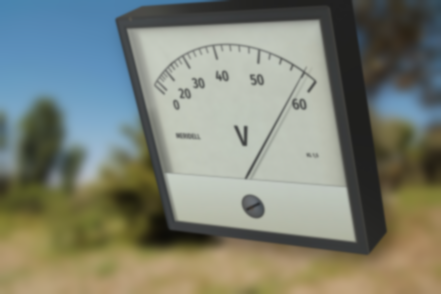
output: **58** V
